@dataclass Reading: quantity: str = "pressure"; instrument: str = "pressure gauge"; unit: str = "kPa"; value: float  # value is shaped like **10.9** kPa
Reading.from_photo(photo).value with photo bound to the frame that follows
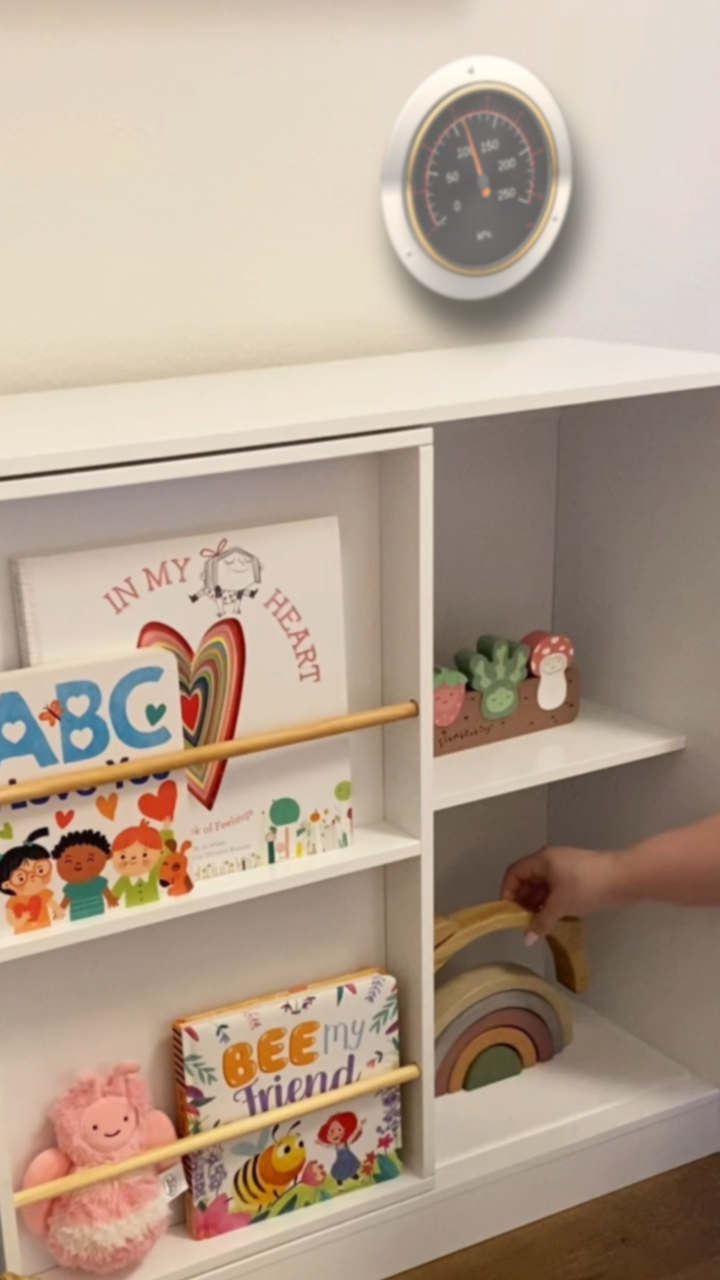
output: **110** kPa
